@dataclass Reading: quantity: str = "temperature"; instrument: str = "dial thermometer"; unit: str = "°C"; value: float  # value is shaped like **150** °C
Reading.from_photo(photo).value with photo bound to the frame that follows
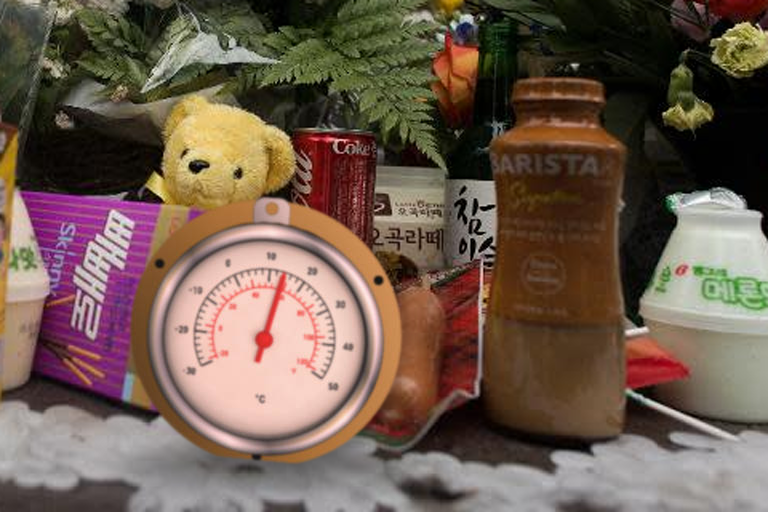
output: **14** °C
